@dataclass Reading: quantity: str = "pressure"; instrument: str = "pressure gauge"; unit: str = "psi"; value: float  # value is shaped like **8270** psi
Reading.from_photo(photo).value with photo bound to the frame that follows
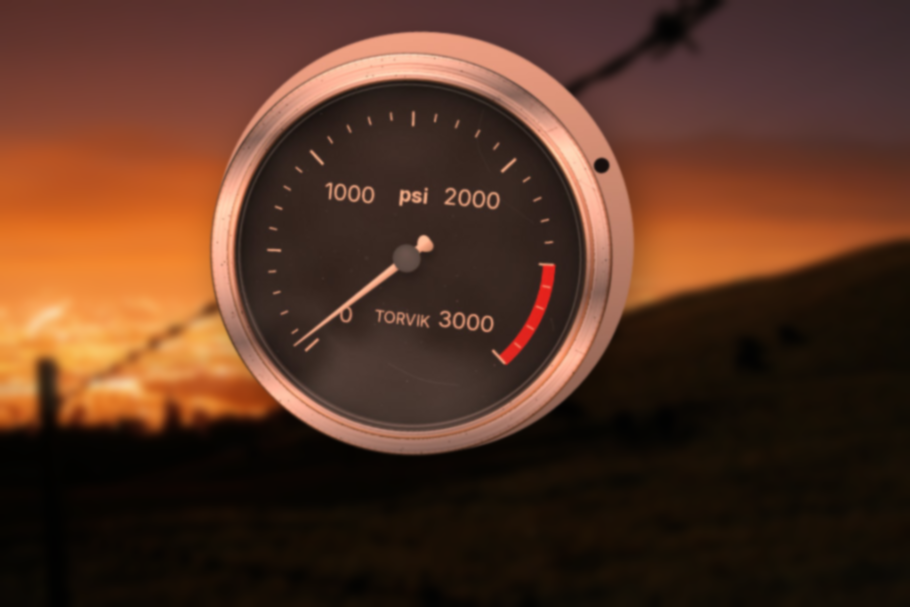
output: **50** psi
